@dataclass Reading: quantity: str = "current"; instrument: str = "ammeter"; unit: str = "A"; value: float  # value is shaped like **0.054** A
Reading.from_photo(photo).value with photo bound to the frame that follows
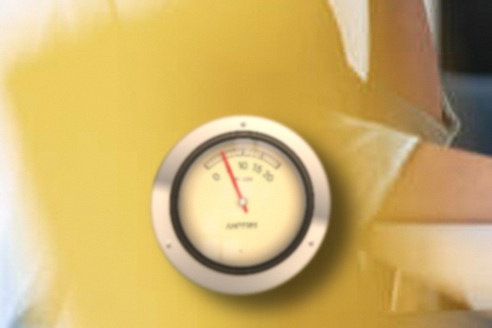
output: **5** A
